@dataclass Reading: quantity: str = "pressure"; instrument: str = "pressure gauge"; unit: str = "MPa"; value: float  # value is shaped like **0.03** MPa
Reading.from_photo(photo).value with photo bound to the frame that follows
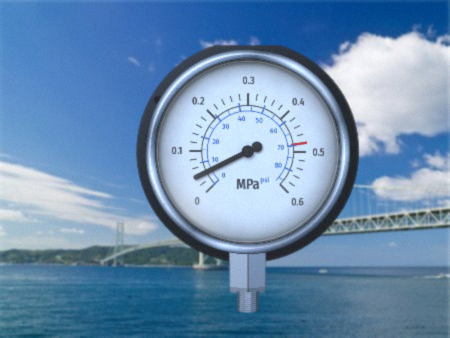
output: **0.04** MPa
